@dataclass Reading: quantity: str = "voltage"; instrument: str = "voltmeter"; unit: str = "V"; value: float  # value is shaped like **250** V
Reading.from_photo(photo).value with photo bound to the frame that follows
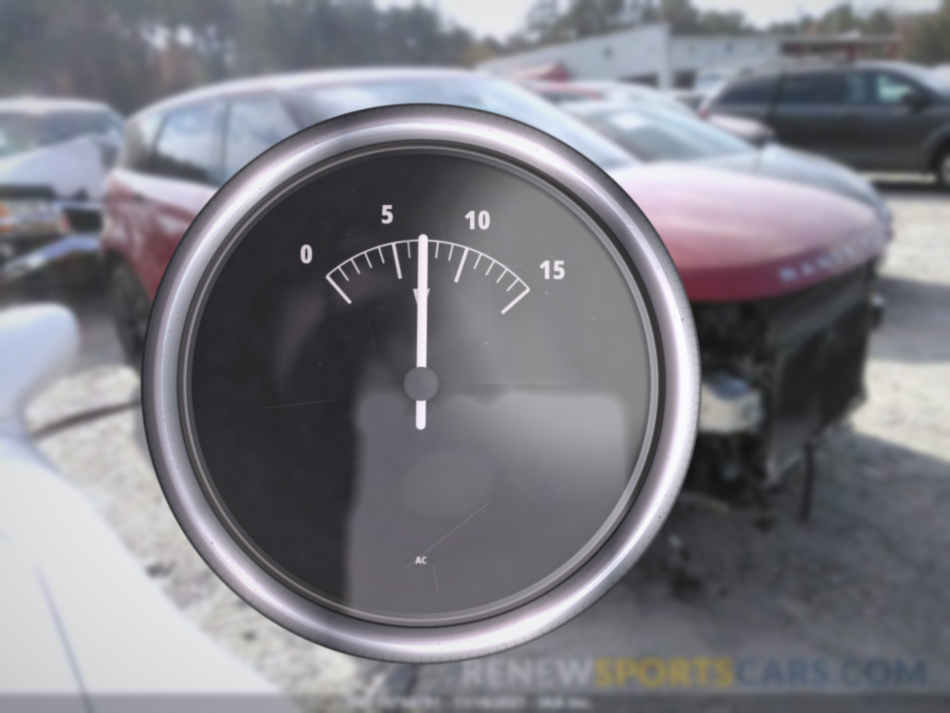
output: **7** V
